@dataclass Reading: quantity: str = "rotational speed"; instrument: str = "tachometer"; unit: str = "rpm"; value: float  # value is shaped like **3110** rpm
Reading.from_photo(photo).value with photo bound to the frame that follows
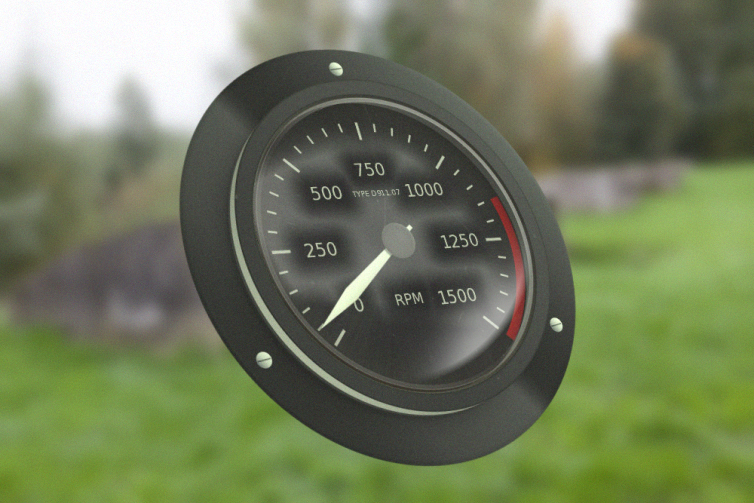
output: **50** rpm
